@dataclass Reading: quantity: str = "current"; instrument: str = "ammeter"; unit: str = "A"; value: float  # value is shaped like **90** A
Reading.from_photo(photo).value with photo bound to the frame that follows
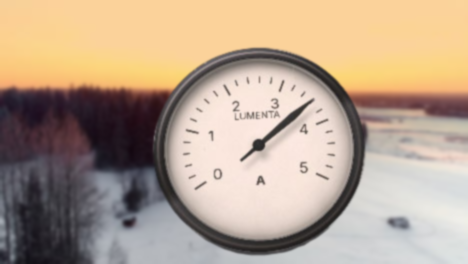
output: **3.6** A
